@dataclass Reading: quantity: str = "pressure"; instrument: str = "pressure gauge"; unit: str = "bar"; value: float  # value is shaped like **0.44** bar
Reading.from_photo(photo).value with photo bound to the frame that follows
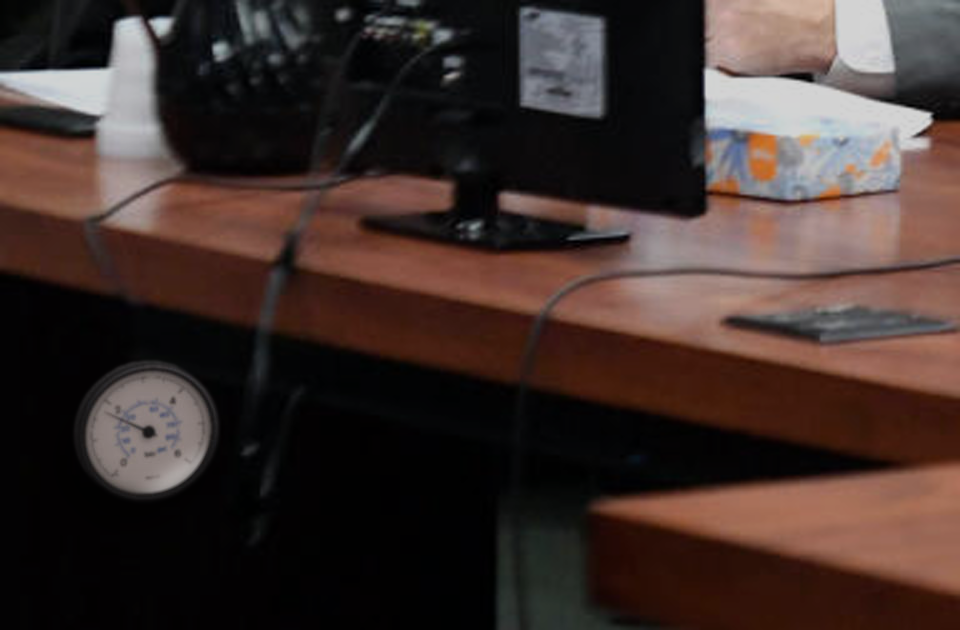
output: **1.75** bar
